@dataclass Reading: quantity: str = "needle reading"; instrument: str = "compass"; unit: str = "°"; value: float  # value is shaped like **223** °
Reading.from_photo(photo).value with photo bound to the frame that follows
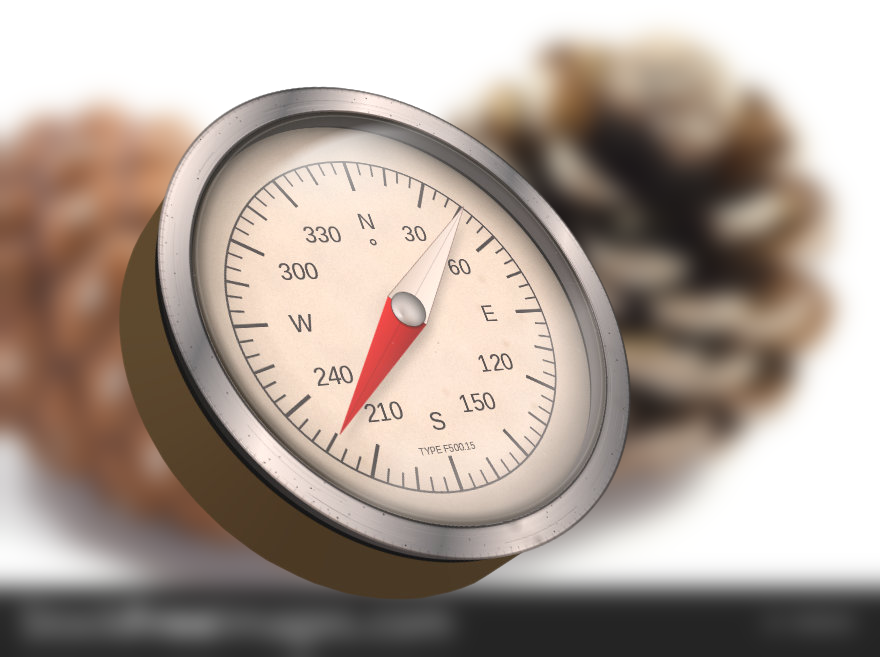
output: **225** °
